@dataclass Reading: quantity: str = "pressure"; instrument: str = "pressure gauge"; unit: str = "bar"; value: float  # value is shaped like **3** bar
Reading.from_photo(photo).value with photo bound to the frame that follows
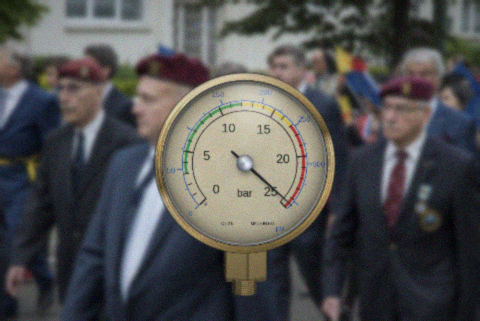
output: **24.5** bar
